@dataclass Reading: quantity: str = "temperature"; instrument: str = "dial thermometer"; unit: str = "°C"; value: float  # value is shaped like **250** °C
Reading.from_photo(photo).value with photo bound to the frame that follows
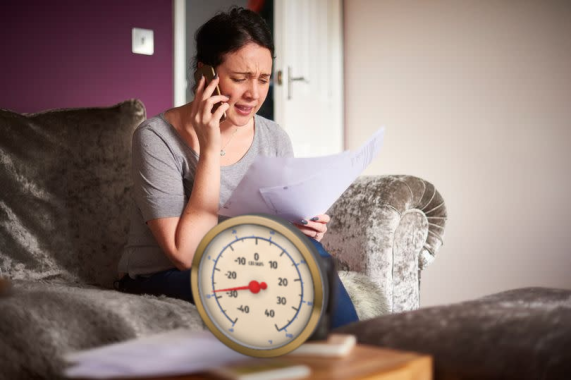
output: **-27.5** °C
